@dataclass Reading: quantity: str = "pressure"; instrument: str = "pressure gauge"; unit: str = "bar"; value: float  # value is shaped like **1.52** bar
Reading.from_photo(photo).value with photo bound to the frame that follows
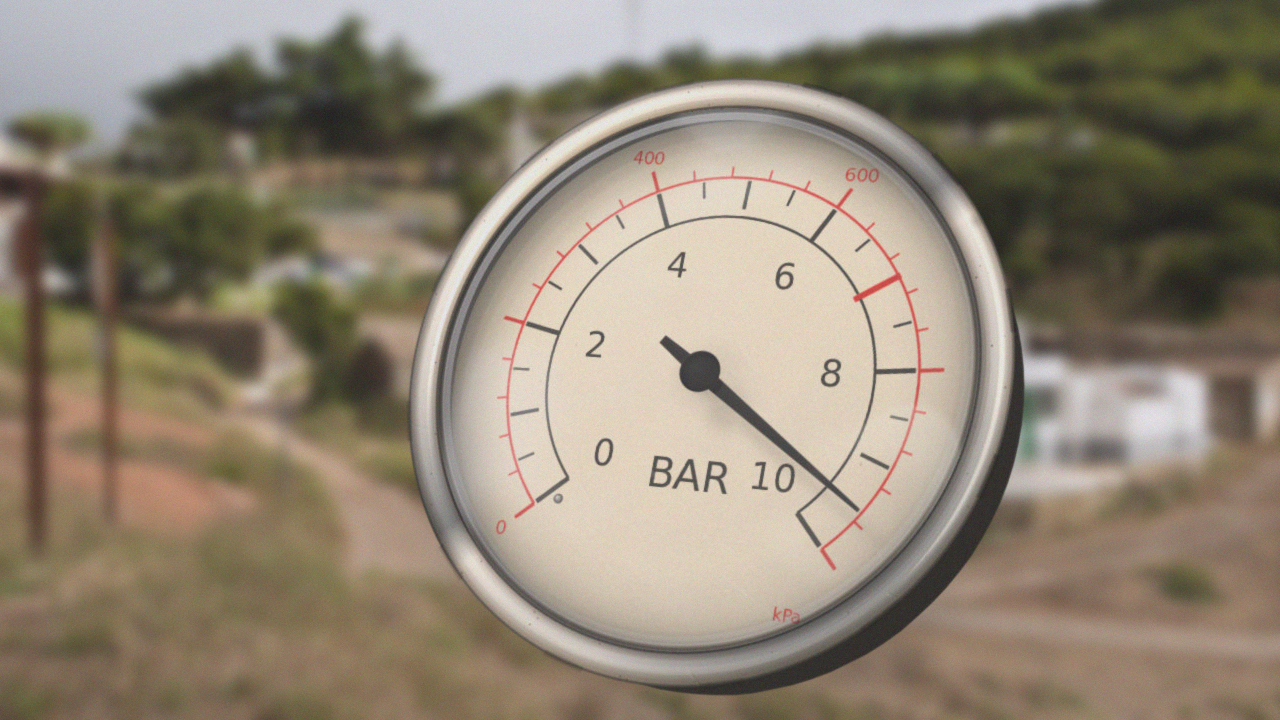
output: **9.5** bar
